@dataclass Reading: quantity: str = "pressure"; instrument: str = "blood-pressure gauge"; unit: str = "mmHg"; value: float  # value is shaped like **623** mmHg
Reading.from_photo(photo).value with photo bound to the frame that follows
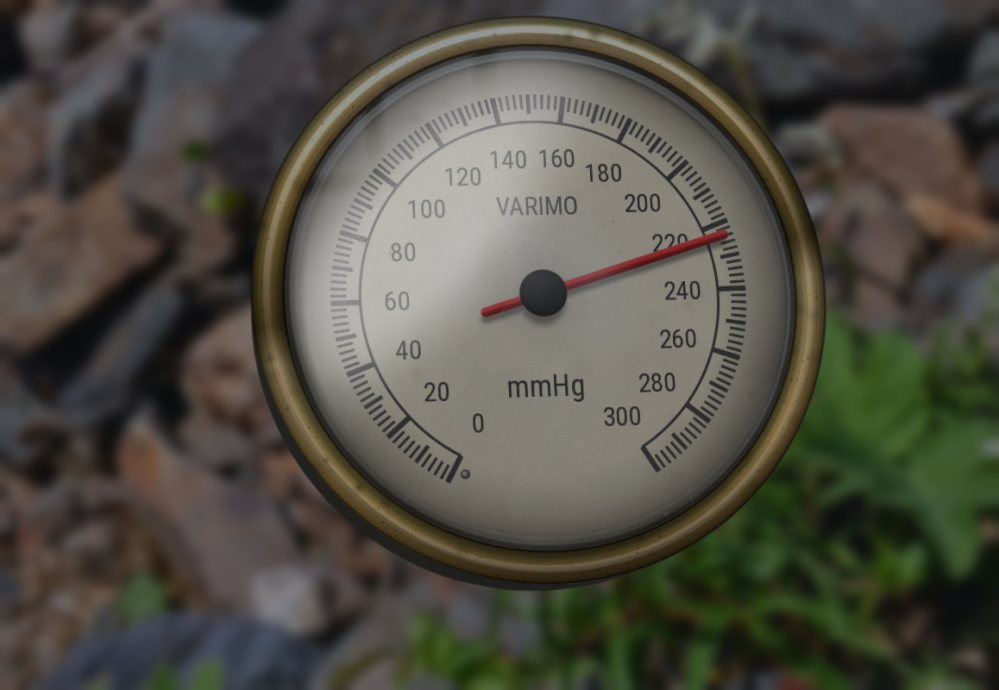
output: **224** mmHg
